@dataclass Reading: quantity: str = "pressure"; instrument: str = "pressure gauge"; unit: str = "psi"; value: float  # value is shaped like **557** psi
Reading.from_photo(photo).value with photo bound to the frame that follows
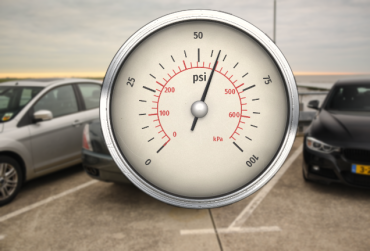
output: **57.5** psi
